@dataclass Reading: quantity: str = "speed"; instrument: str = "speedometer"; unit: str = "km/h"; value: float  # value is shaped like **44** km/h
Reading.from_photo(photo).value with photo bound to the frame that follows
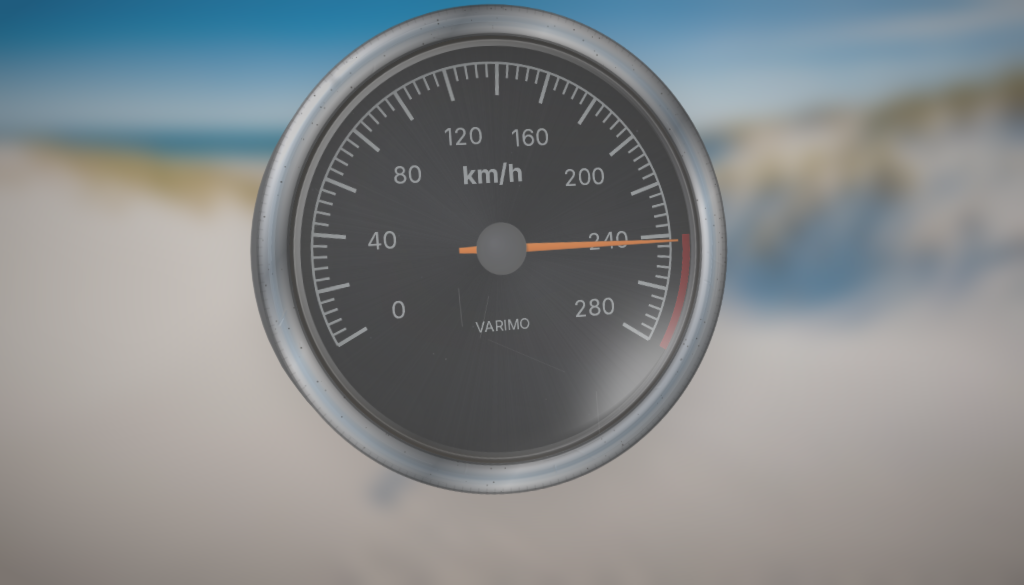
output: **242** km/h
